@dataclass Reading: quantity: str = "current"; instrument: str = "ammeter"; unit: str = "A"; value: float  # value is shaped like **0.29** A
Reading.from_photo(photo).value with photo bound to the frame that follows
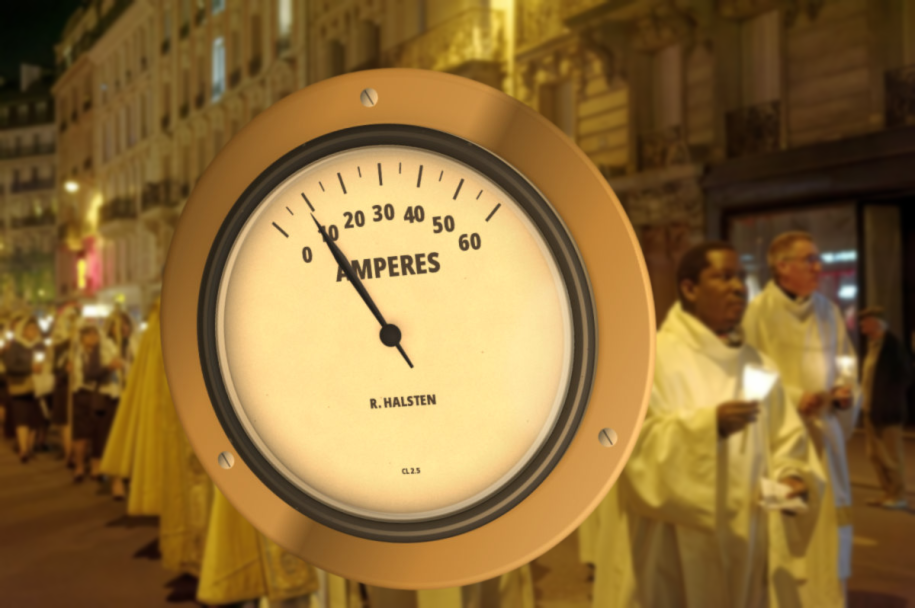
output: **10** A
